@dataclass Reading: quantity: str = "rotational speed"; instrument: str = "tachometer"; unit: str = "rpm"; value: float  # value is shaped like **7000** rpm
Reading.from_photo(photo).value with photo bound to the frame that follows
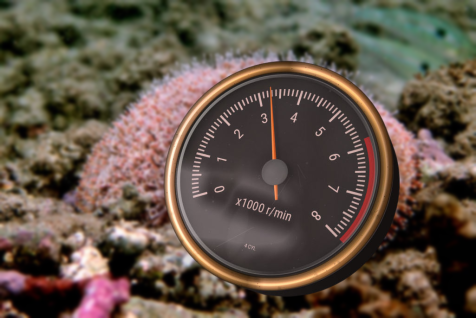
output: **3300** rpm
